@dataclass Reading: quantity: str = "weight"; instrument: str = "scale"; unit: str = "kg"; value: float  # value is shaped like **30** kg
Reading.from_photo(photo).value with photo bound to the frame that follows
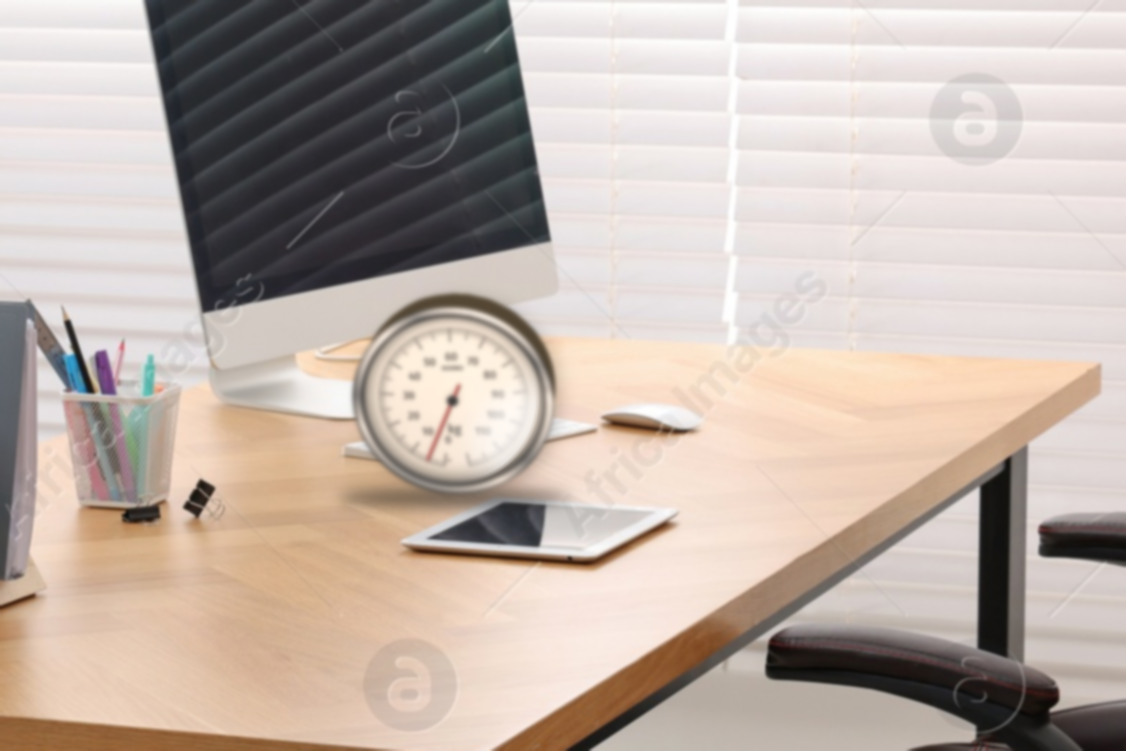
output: **5** kg
